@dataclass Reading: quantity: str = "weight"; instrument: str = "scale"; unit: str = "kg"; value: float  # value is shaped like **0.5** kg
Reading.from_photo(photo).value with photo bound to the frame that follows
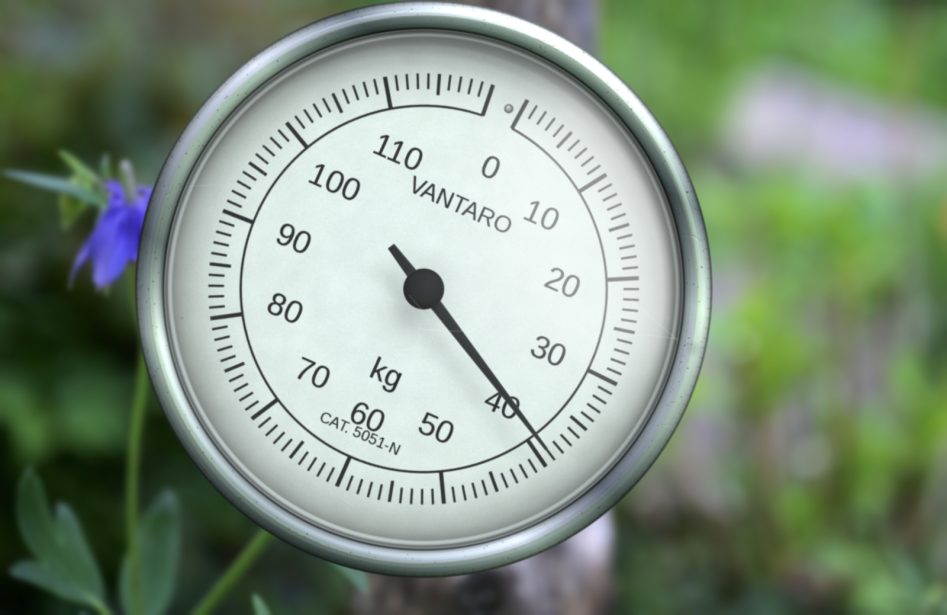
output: **39** kg
